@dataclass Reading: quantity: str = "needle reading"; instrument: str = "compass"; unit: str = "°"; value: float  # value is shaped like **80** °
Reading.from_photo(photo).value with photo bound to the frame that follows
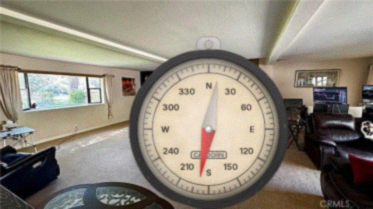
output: **190** °
